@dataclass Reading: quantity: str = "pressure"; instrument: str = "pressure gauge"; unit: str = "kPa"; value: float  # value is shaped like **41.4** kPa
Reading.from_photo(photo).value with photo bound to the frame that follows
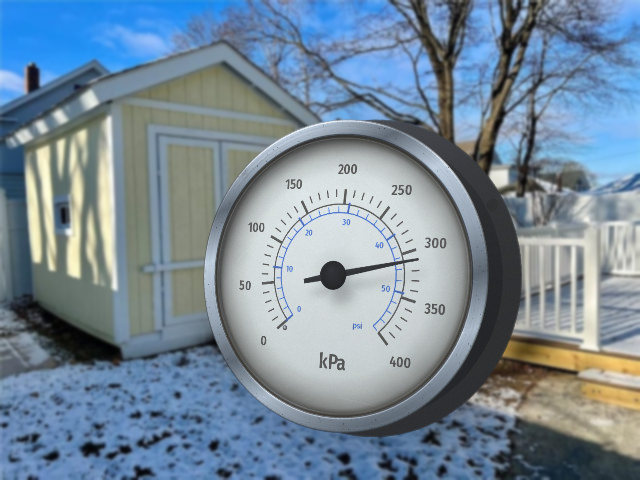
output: **310** kPa
